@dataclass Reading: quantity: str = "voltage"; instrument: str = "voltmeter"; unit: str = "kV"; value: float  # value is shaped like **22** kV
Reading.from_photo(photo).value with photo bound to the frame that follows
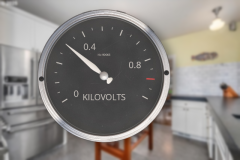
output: **0.3** kV
